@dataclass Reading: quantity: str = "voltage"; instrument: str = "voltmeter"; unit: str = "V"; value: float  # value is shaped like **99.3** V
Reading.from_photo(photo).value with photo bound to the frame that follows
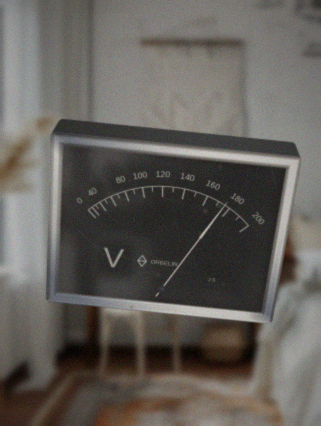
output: **175** V
